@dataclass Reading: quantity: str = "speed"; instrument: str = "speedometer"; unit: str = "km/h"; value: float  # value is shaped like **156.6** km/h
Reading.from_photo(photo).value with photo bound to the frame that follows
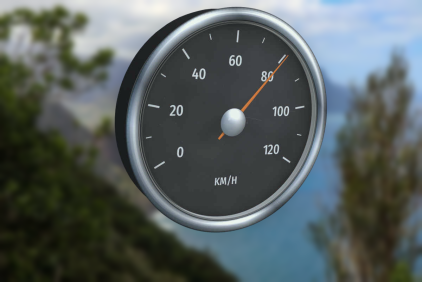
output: **80** km/h
